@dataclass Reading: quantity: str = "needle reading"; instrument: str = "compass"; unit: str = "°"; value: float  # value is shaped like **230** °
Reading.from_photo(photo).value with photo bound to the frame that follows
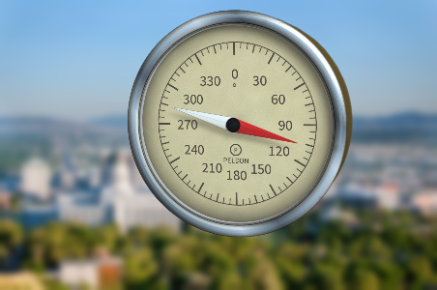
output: **105** °
